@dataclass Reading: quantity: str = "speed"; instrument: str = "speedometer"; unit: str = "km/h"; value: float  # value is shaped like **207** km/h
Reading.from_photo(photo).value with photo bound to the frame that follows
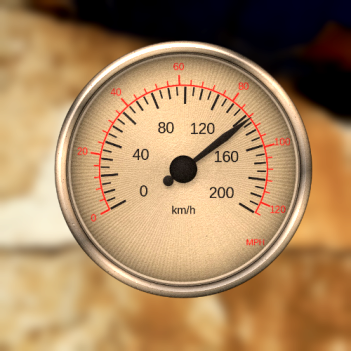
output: **142.5** km/h
